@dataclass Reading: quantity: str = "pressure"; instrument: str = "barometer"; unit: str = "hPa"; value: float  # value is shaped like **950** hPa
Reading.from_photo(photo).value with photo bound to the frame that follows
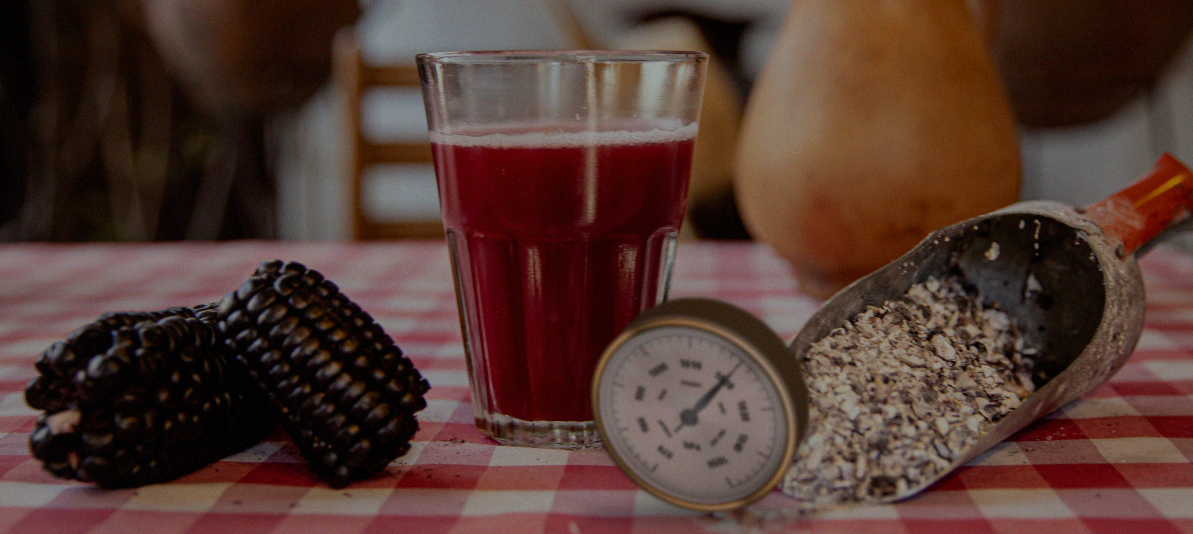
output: **1020** hPa
